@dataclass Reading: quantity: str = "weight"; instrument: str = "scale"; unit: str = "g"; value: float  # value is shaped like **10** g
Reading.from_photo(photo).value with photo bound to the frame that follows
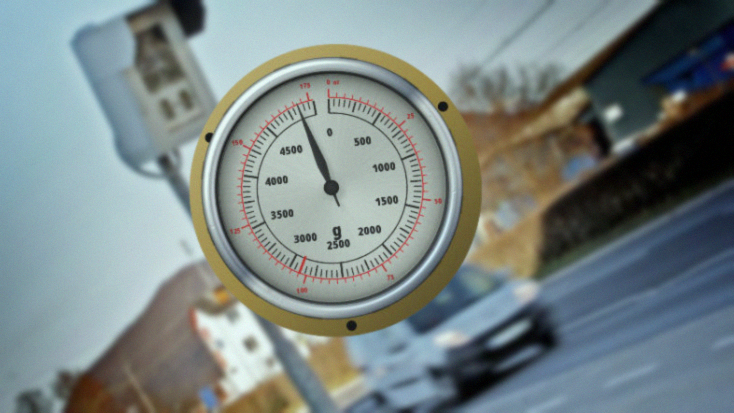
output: **4850** g
